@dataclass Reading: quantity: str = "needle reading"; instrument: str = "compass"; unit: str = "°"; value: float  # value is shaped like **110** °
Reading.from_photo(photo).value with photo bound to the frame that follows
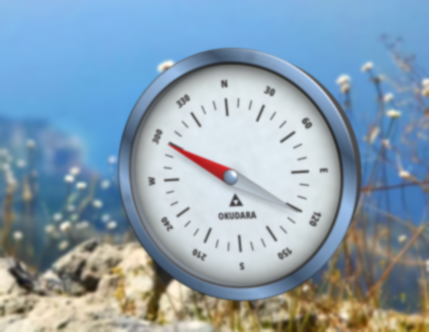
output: **300** °
